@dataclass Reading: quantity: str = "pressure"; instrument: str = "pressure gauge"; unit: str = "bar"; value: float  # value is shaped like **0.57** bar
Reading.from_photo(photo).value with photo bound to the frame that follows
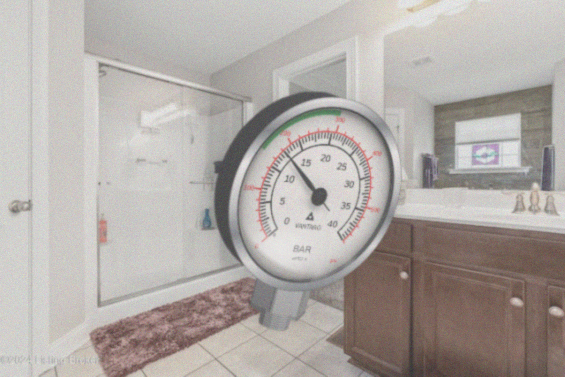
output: **12.5** bar
